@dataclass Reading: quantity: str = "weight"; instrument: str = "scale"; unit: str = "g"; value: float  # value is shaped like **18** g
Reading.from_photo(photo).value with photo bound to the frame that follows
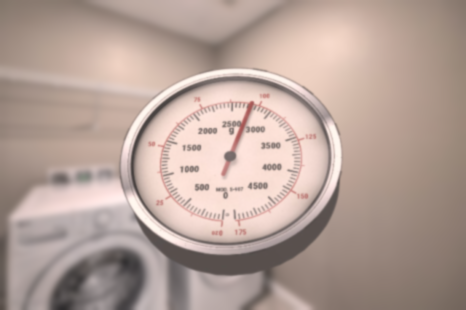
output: **2750** g
